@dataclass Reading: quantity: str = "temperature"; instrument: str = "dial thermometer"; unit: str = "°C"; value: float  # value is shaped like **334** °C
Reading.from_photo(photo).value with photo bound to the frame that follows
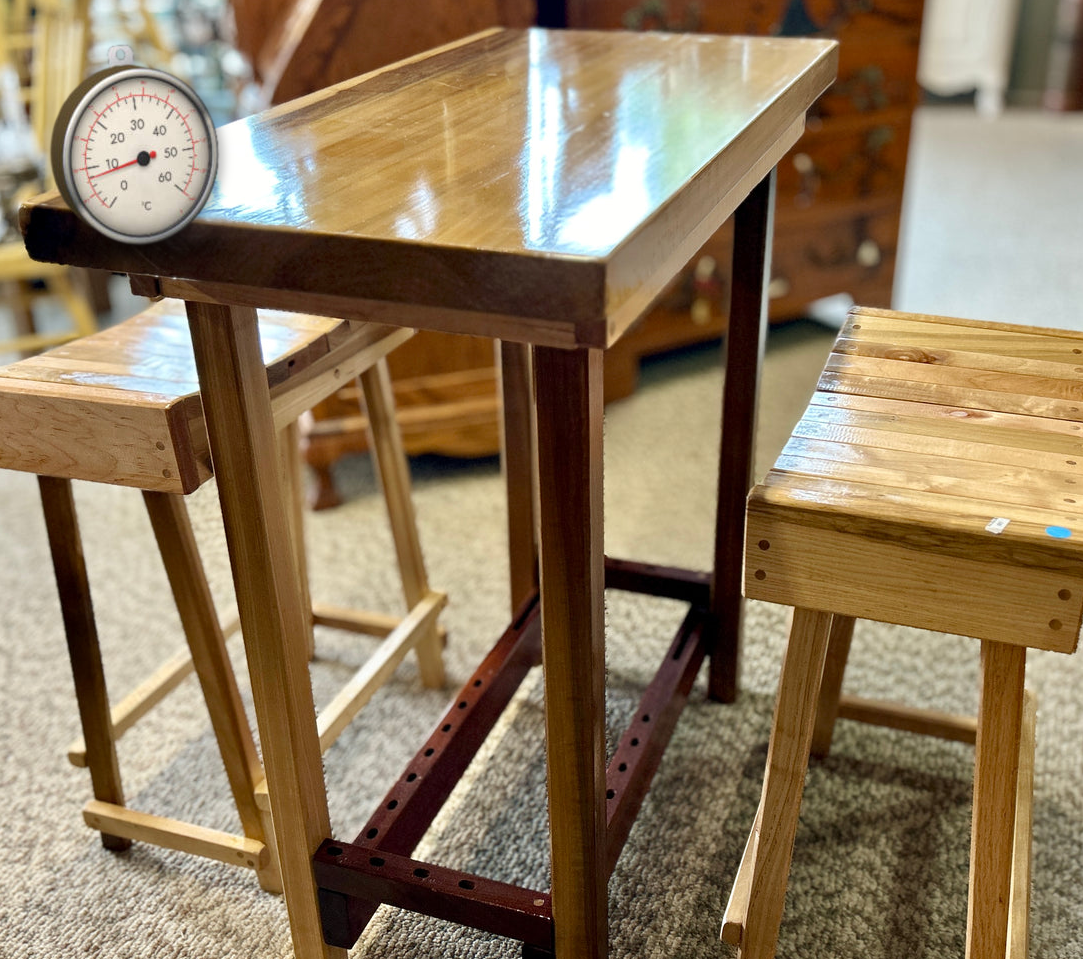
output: **8** °C
